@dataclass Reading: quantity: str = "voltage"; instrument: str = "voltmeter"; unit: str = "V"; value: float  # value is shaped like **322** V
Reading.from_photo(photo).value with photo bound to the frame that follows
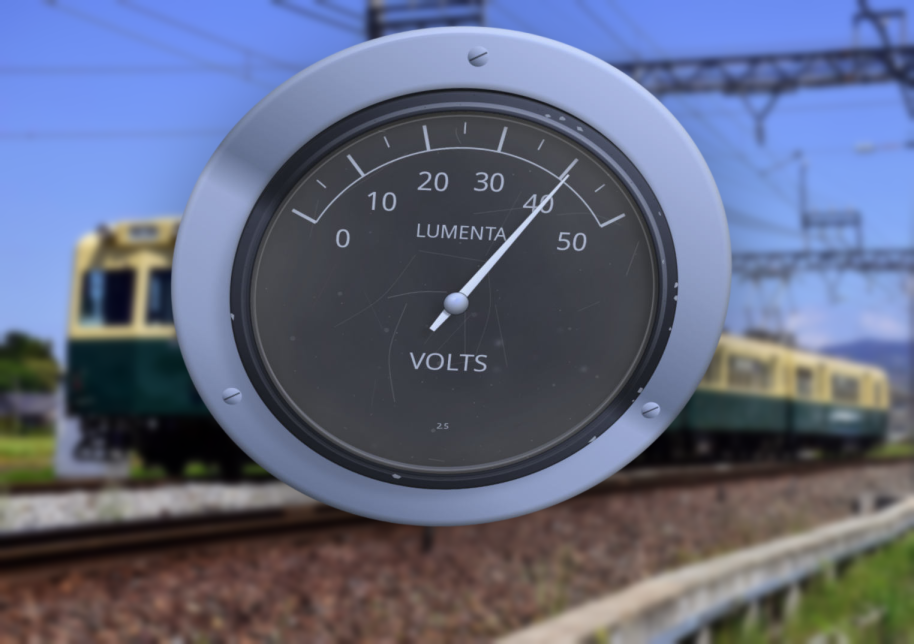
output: **40** V
